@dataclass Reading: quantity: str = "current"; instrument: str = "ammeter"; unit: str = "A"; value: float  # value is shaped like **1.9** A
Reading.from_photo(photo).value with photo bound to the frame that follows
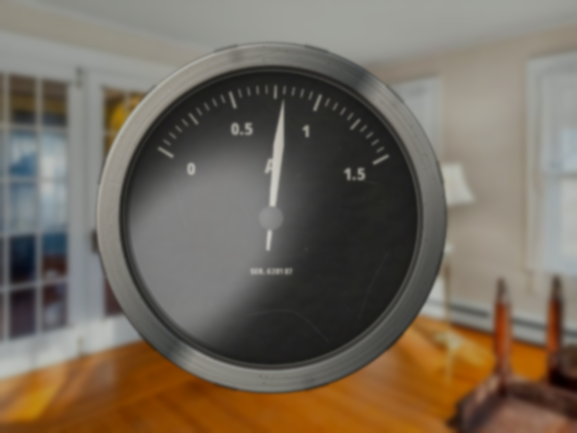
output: **0.8** A
